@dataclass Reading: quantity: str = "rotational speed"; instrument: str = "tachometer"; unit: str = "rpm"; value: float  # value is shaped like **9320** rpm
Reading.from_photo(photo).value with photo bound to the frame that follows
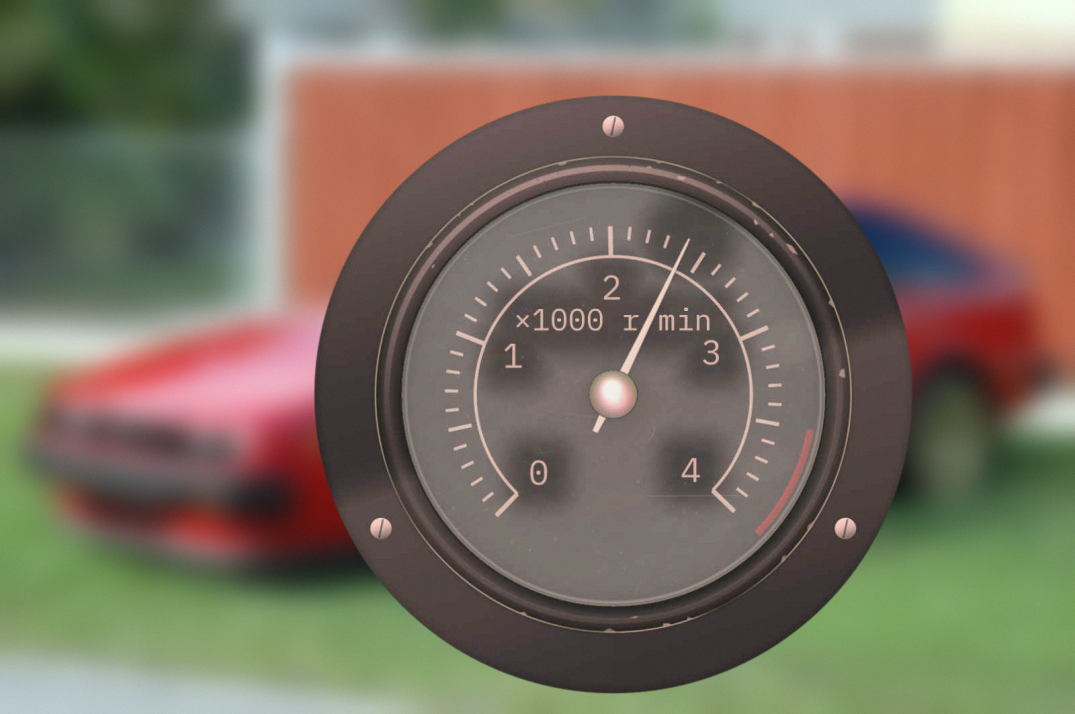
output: **2400** rpm
